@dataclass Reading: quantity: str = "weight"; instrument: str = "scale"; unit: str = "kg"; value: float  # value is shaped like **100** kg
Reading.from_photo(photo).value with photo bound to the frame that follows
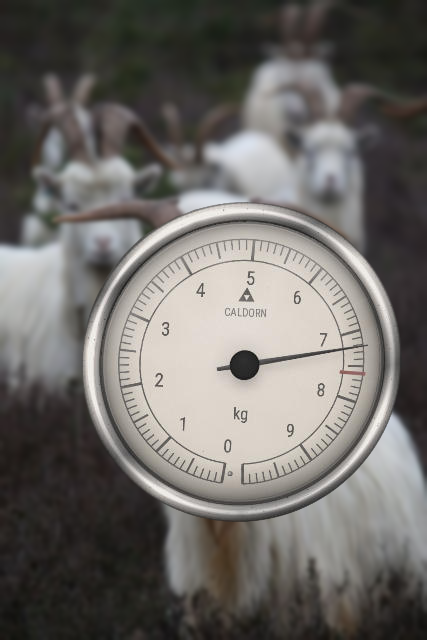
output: **7.2** kg
